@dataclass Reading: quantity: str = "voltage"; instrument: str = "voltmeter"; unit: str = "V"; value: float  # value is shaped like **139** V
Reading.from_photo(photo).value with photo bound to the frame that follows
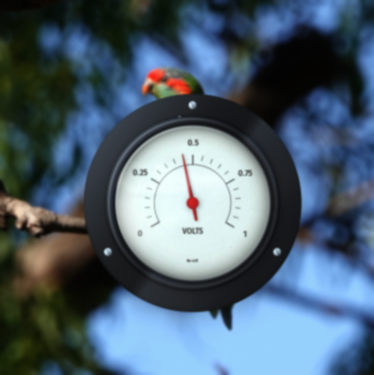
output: **0.45** V
